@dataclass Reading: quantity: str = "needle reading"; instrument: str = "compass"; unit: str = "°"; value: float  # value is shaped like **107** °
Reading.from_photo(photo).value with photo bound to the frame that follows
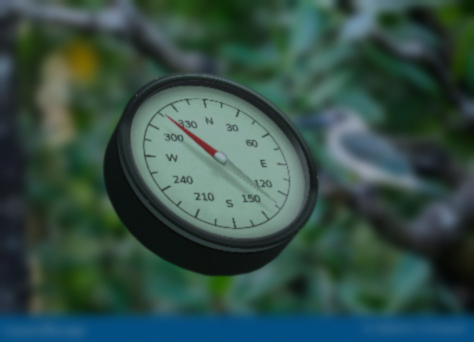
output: **315** °
